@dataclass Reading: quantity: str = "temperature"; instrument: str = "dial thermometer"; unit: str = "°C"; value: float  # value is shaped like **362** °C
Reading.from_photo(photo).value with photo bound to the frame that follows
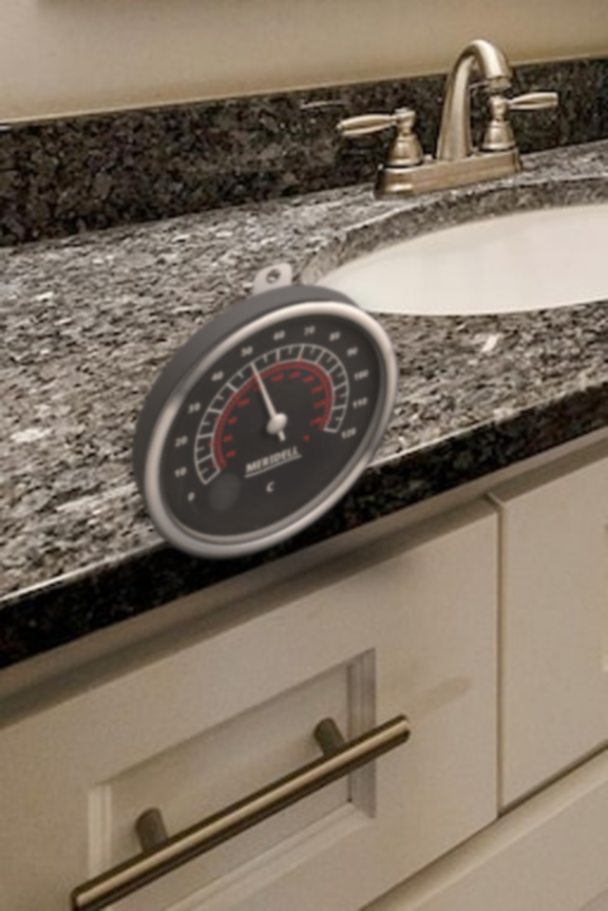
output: **50** °C
